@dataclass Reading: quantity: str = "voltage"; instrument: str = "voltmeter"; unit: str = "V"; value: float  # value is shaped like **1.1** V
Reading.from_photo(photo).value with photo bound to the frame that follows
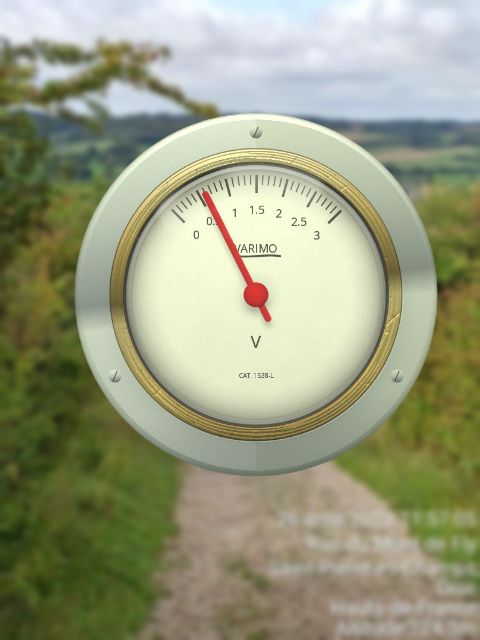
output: **0.6** V
